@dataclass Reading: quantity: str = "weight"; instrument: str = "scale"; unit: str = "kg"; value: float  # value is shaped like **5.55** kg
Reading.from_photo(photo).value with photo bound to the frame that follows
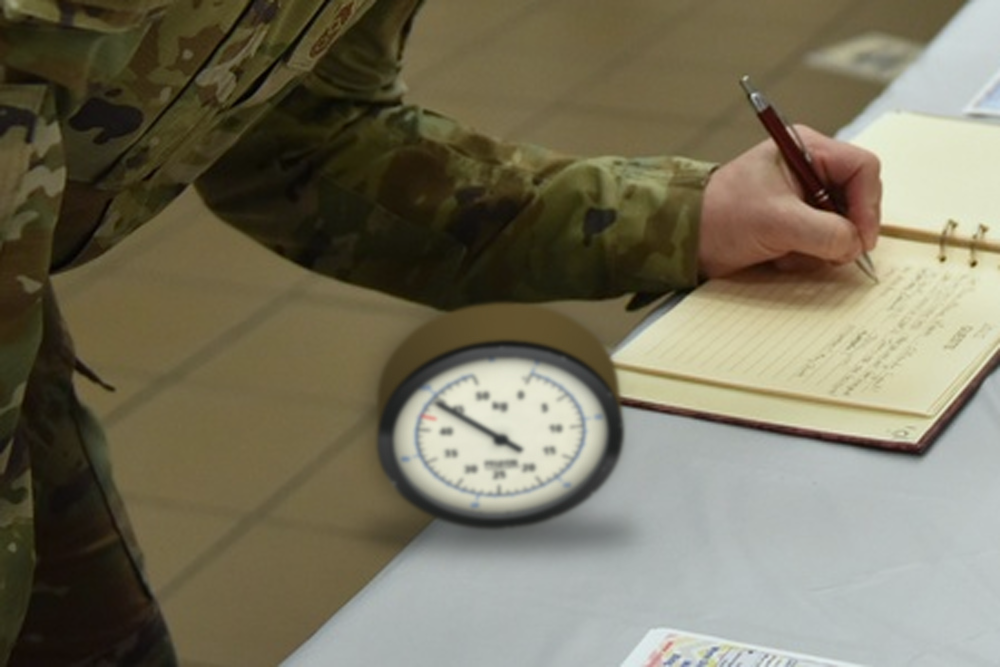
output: **45** kg
